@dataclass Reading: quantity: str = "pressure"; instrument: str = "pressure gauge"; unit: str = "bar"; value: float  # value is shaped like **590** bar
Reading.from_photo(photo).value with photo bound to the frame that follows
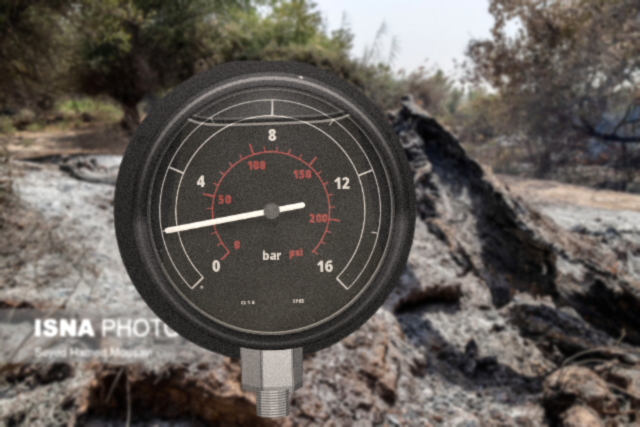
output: **2** bar
